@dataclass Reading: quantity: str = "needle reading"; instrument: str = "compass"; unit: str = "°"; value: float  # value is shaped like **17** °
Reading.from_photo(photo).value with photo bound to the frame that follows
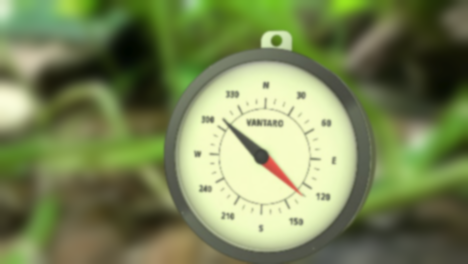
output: **130** °
